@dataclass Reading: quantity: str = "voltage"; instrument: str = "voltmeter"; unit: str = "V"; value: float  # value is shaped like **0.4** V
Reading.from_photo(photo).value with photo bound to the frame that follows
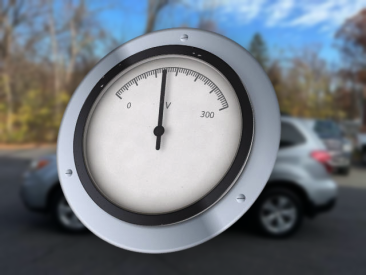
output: **125** V
